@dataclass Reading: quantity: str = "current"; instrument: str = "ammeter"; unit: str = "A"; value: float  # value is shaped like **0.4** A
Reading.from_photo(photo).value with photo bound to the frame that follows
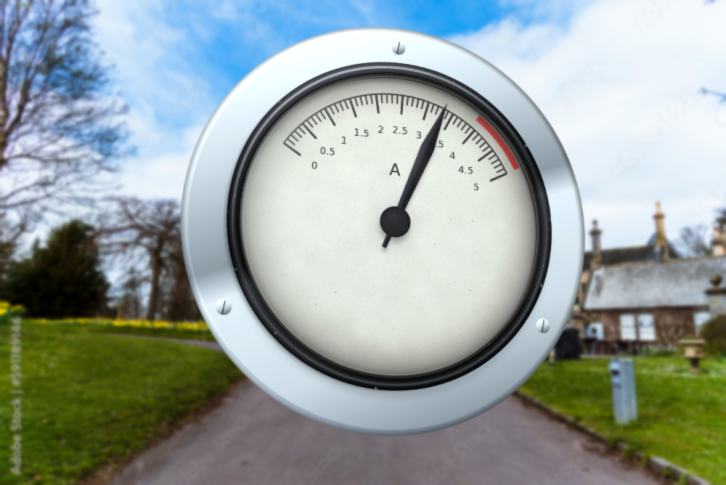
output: **3.3** A
